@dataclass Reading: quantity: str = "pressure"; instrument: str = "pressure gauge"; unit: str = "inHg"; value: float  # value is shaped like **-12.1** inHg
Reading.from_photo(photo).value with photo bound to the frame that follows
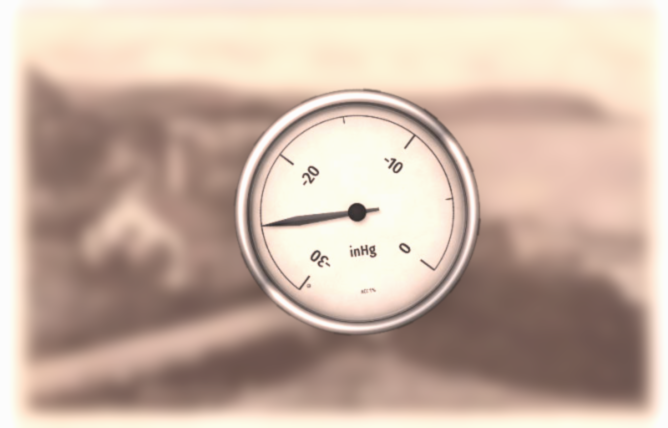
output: **-25** inHg
